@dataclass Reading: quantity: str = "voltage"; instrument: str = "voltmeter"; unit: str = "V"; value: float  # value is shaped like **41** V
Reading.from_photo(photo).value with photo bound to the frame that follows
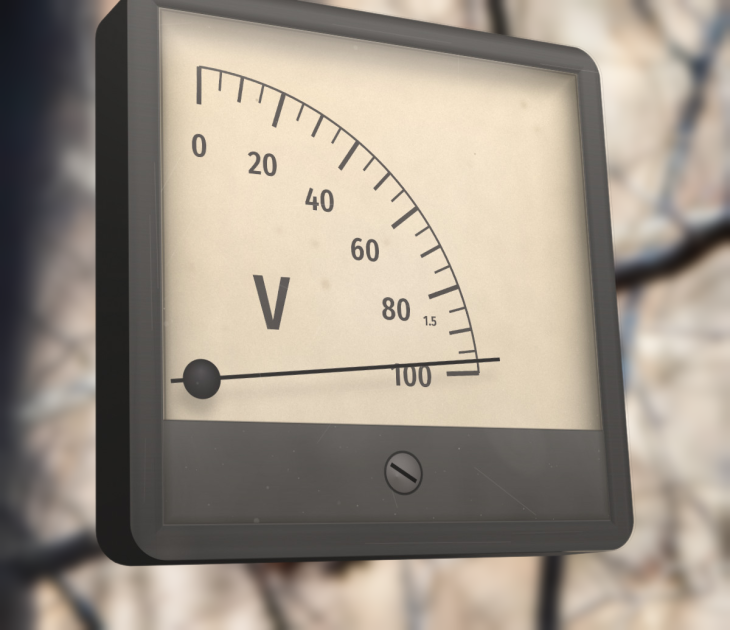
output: **97.5** V
